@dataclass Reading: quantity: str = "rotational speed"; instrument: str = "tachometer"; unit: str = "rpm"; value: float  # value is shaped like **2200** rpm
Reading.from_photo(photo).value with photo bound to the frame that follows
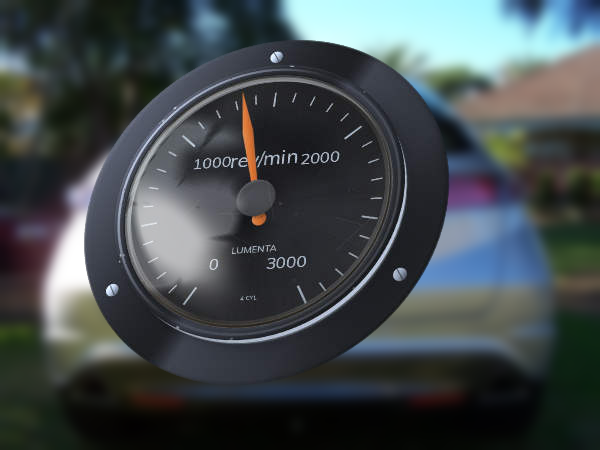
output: **1350** rpm
